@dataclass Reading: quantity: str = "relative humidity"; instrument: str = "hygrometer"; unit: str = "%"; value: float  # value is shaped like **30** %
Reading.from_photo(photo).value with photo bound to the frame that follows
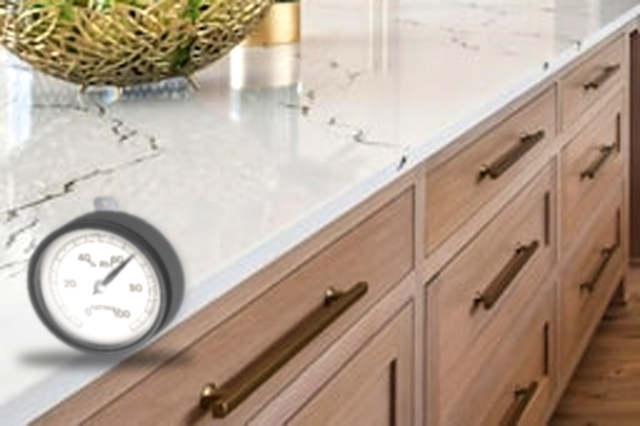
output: **65** %
